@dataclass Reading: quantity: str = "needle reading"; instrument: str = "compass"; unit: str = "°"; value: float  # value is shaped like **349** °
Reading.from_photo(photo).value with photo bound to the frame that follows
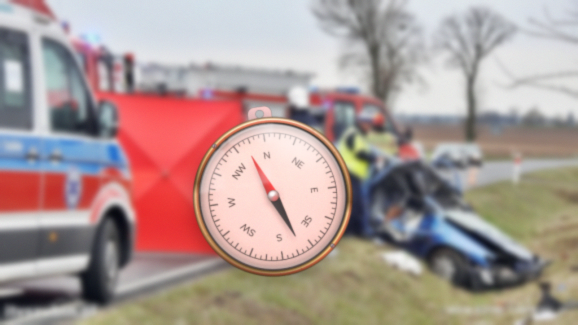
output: **340** °
